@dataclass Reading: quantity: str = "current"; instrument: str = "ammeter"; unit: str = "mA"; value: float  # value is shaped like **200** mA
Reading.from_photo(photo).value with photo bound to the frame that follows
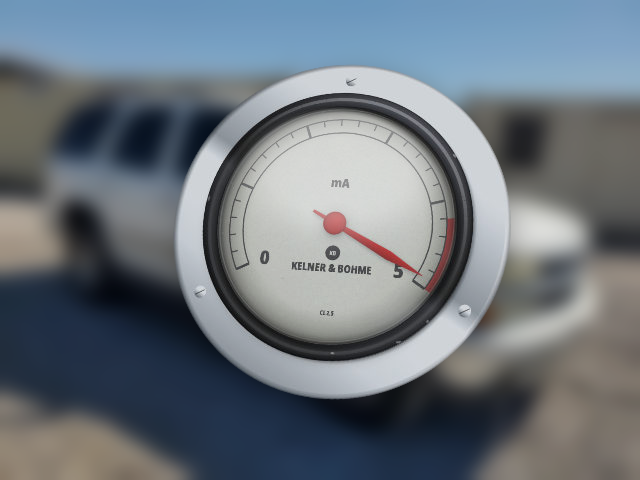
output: **4.9** mA
